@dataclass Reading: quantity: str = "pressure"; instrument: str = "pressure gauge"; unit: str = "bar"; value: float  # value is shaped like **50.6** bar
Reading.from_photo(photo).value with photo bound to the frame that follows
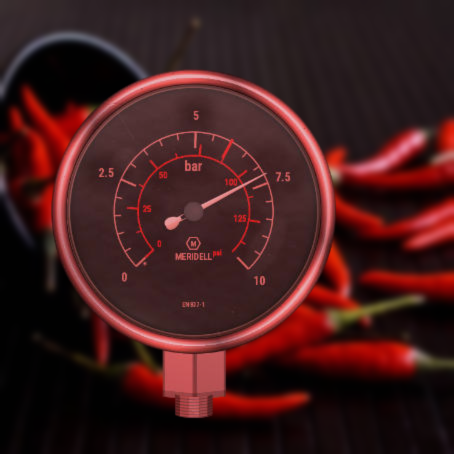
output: **7.25** bar
